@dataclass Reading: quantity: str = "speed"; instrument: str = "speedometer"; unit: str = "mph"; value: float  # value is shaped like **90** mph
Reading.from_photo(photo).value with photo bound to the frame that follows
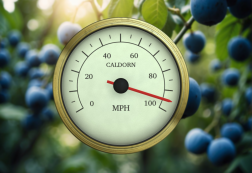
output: **95** mph
